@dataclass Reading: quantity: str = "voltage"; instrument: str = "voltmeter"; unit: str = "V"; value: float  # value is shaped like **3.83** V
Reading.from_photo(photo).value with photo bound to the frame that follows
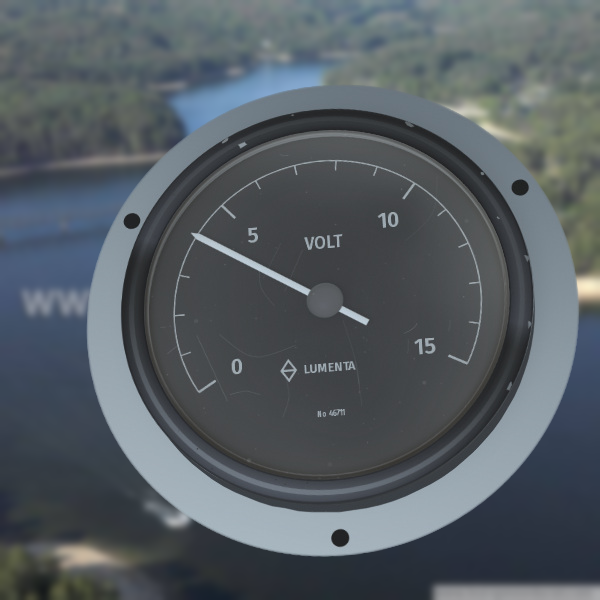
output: **4** V
